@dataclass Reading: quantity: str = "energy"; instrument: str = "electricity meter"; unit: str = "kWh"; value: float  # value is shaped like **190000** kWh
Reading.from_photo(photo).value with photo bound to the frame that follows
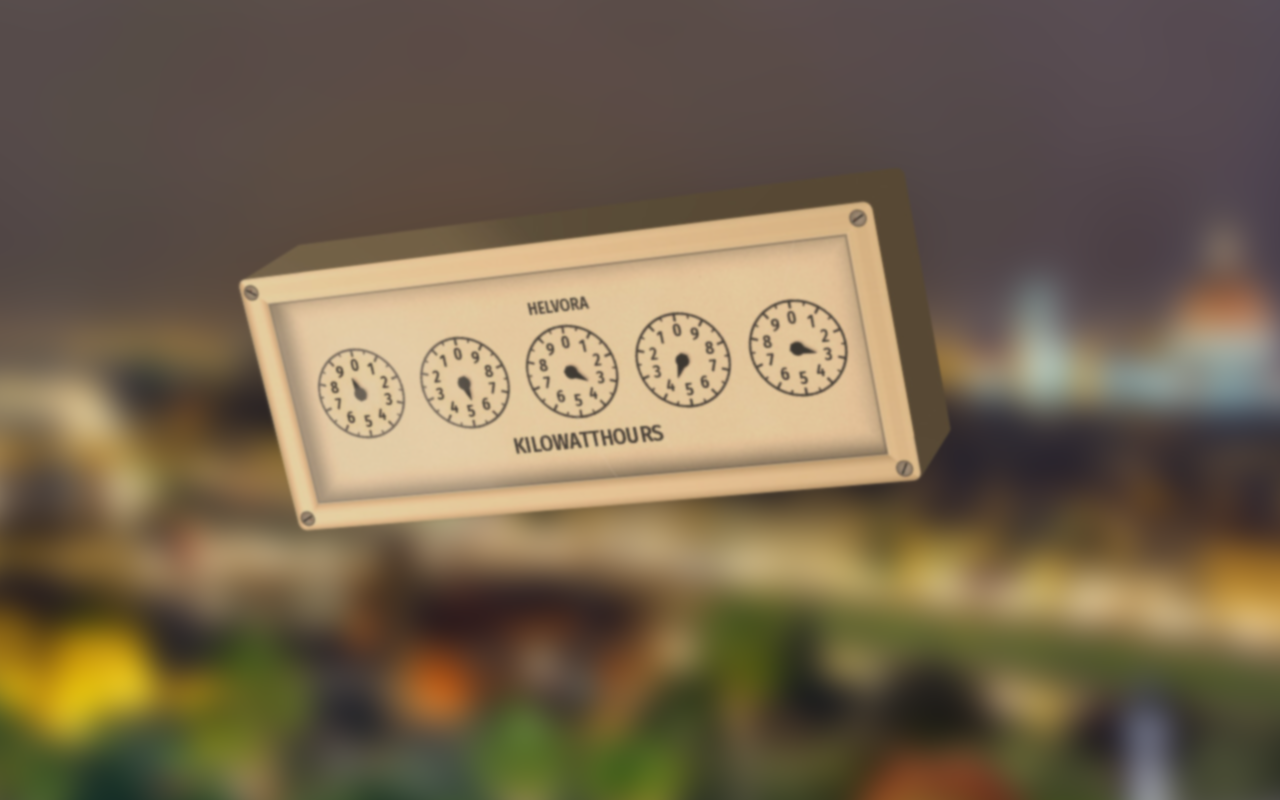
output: **95343** kWh
